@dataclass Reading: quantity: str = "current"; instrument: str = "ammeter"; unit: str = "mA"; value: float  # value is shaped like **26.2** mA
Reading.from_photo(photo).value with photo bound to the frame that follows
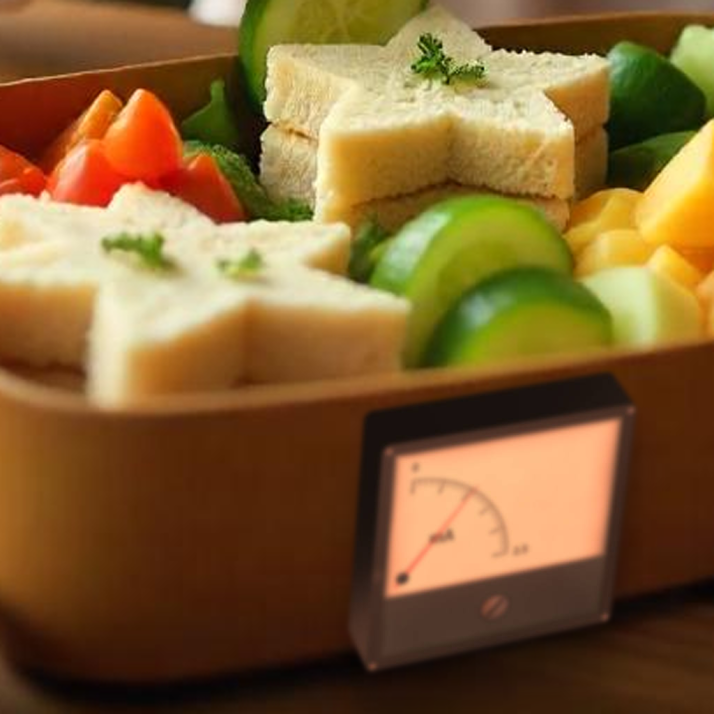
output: **1** mA
